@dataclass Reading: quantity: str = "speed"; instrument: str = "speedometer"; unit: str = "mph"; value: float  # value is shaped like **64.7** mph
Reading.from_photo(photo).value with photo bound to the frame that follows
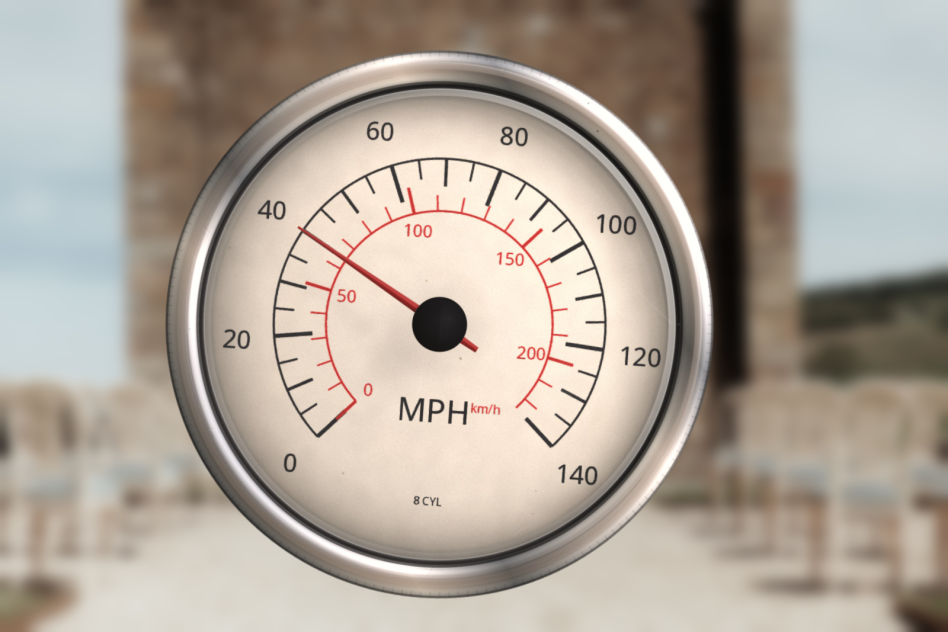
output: **40** mph
